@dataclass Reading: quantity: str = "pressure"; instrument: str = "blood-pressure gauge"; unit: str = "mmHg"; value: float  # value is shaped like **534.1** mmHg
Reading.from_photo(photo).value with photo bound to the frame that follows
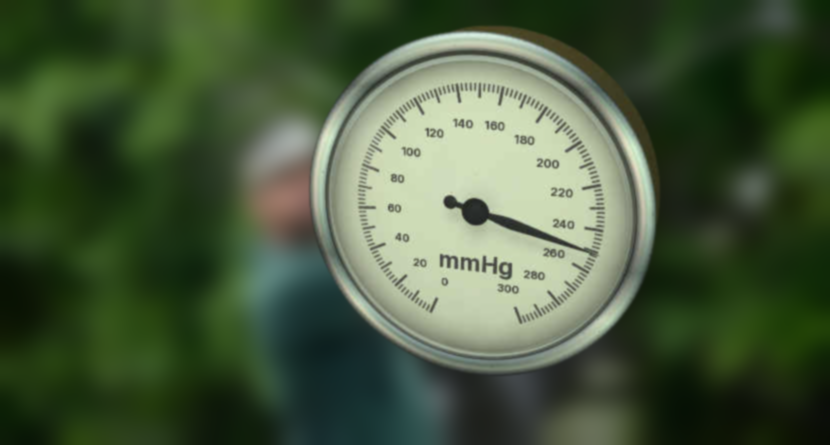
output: **250** mmHg
